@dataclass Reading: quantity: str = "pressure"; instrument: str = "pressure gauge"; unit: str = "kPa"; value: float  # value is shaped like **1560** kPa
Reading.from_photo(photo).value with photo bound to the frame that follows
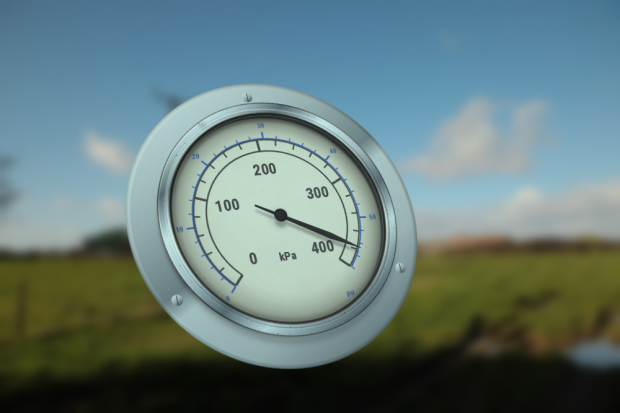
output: **380** kPa
